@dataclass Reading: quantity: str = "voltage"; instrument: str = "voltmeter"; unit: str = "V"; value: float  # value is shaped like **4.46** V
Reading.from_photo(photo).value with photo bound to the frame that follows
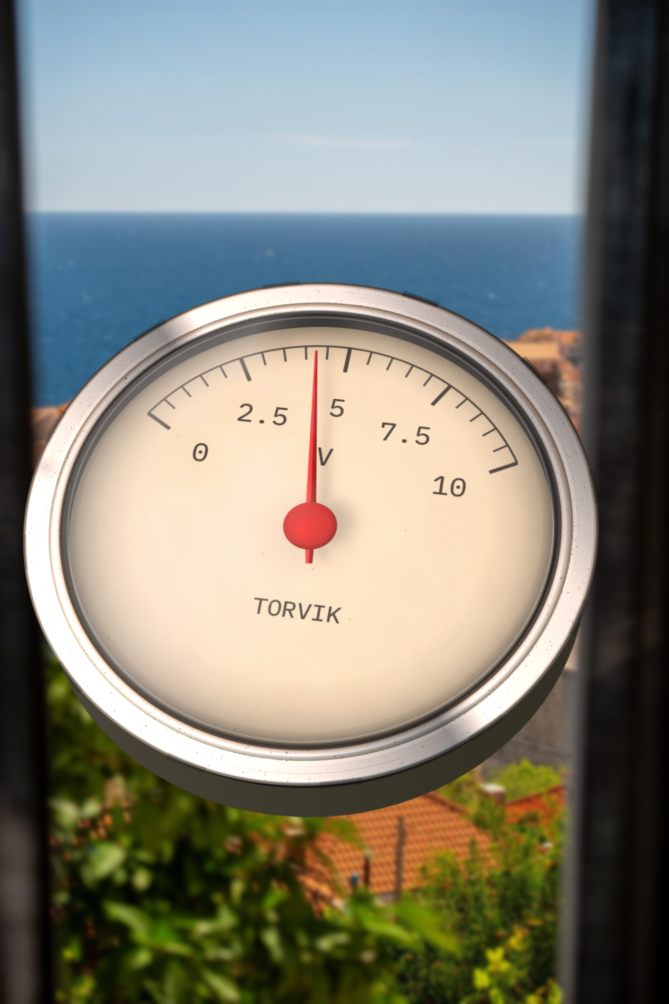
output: **4.25** V
